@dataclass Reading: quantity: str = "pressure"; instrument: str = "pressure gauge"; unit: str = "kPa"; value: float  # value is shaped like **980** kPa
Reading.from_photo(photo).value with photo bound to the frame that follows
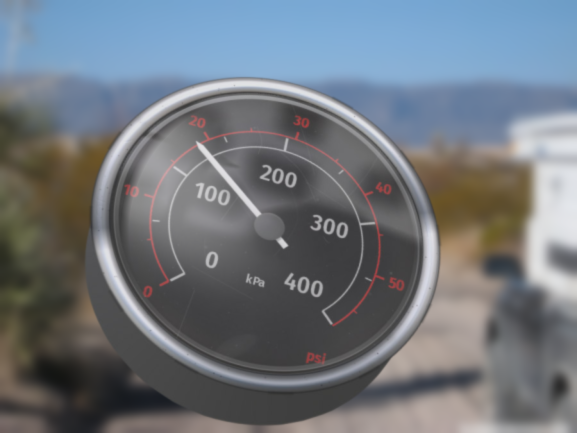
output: **125** kPa
